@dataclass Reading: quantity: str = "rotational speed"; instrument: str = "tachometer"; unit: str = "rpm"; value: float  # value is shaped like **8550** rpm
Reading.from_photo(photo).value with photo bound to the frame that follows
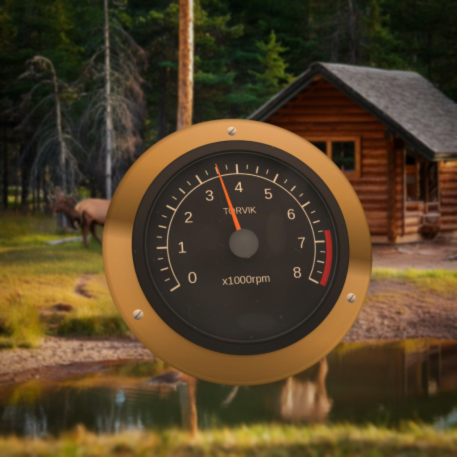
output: **3500** rpm
